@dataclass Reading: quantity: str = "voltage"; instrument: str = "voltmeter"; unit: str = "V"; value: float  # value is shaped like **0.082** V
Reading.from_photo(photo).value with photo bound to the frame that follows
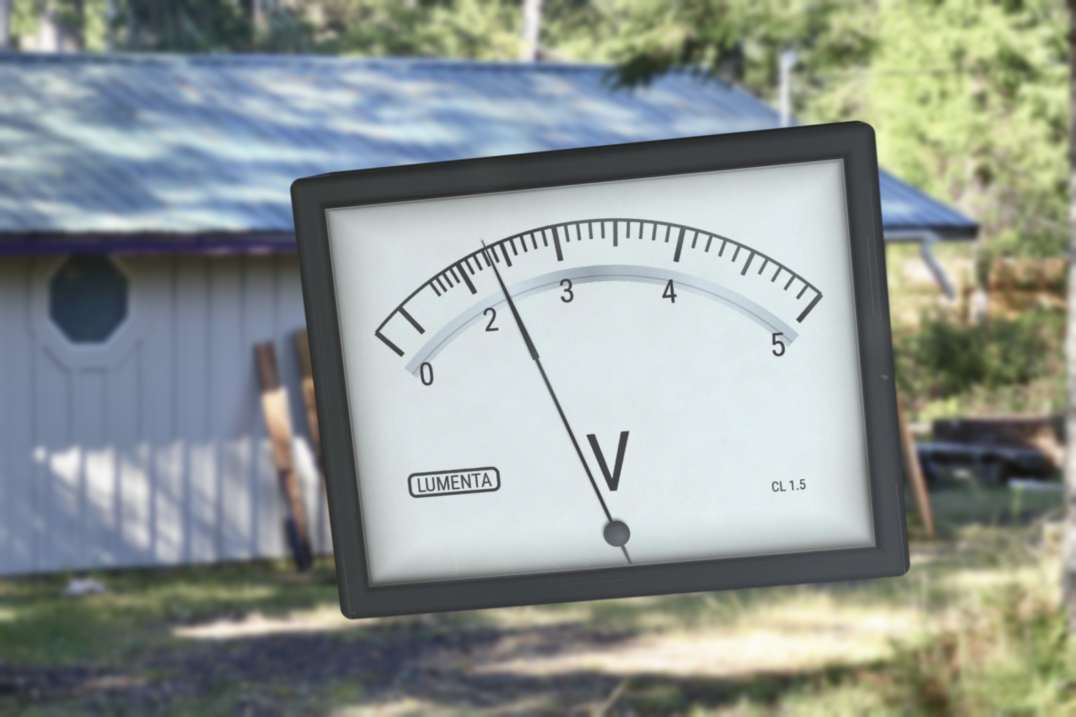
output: **2.35** V
